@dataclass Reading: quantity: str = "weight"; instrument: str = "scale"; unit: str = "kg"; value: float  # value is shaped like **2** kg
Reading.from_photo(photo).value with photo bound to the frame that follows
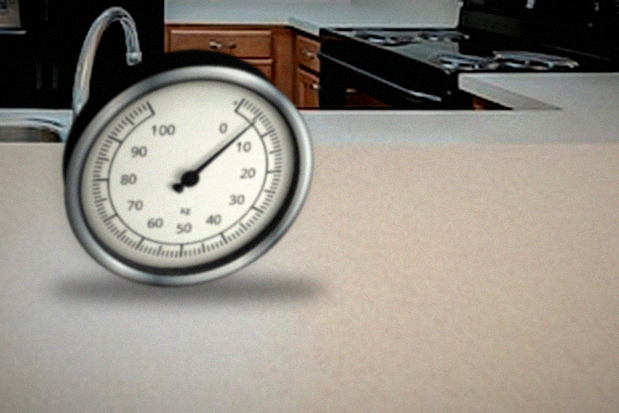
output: **5** kg
